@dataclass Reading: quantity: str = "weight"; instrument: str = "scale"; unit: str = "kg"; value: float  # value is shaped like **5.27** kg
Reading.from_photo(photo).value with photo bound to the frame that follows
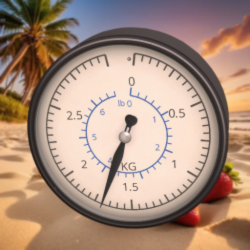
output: **1.7** kg
